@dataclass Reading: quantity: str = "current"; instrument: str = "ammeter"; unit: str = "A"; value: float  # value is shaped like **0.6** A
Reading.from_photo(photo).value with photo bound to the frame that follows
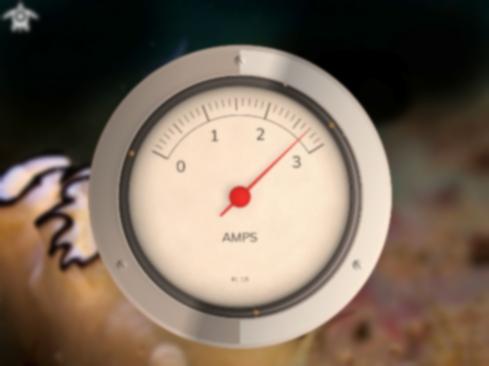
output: **2.7** A
